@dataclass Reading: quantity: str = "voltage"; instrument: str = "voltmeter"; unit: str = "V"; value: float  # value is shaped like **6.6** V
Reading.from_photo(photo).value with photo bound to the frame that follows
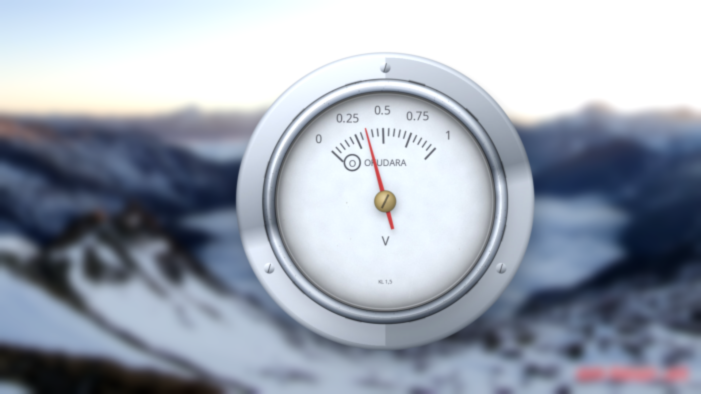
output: **0.35** V
